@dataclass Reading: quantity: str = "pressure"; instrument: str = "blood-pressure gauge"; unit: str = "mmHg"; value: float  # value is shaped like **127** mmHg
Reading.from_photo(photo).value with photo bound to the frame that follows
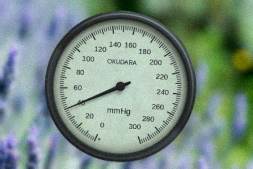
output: **40** mmHg
